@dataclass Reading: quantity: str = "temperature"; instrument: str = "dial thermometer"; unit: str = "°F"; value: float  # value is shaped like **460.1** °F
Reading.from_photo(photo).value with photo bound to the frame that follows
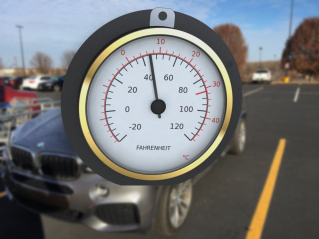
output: **44** °F
